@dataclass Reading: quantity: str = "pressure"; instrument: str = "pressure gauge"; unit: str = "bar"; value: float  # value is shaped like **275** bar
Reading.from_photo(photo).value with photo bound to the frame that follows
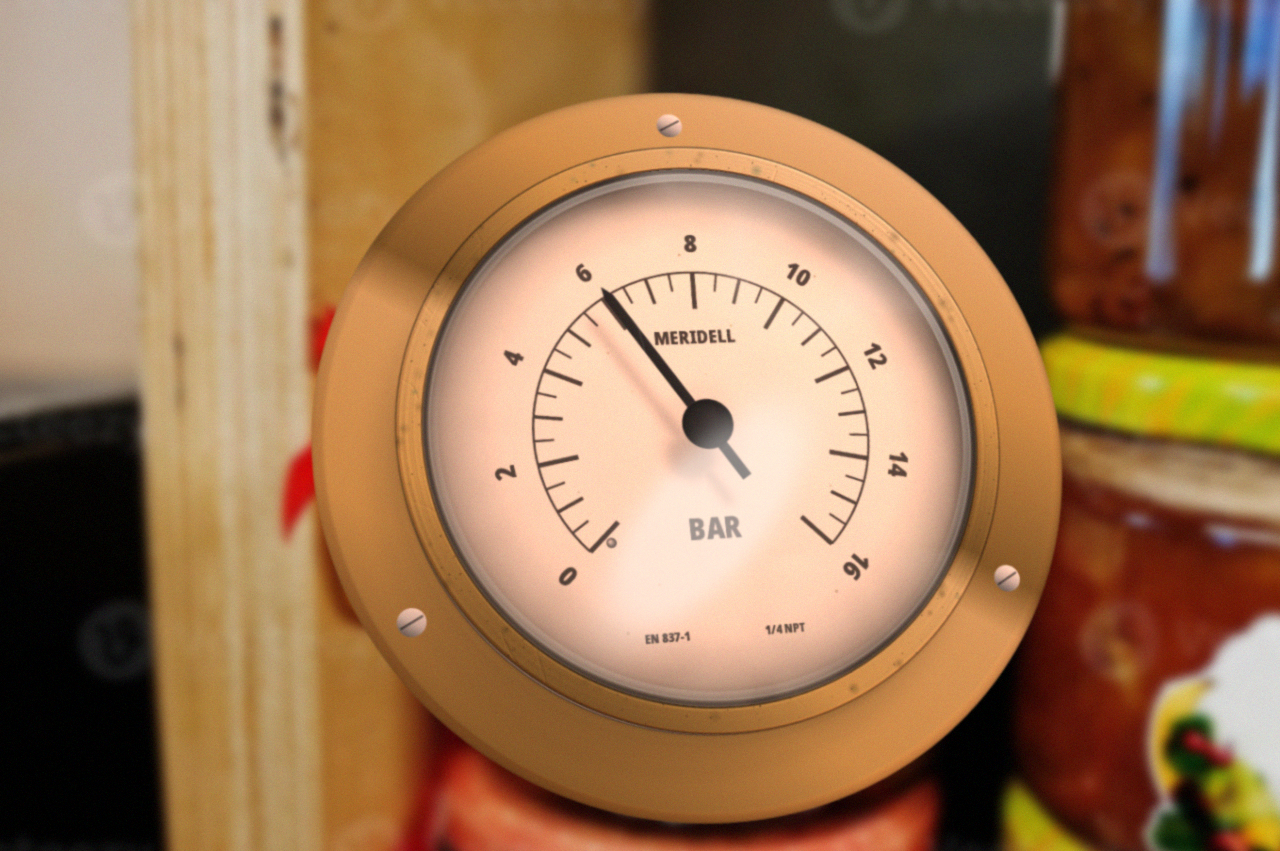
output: **6** bar
